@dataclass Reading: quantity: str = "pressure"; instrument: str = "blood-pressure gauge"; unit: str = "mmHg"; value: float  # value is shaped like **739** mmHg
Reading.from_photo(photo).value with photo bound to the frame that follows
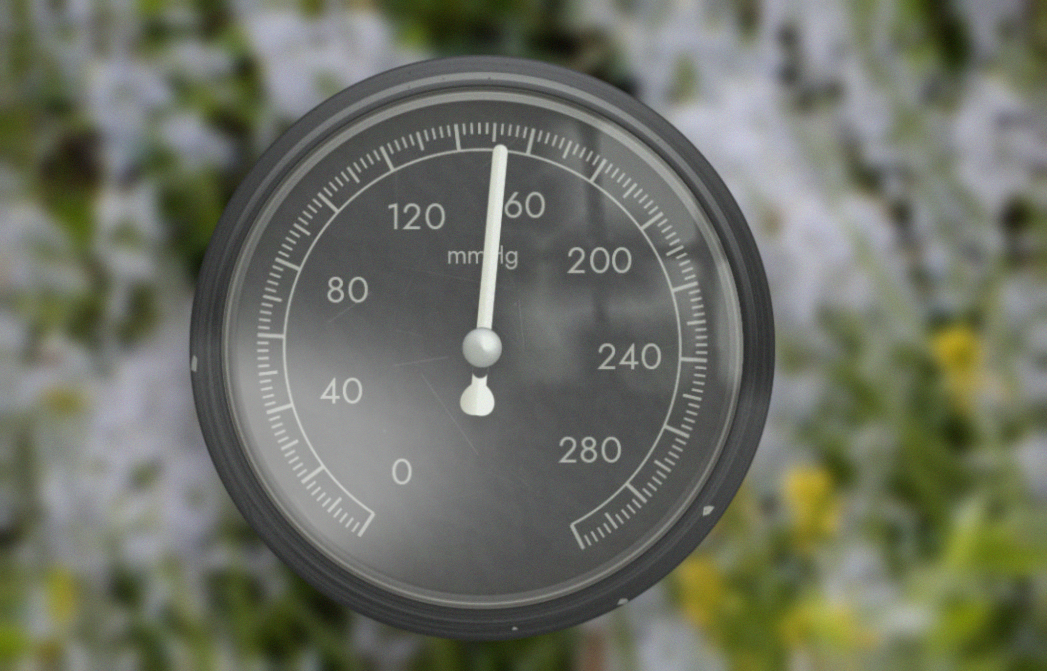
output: **152** mmHg
